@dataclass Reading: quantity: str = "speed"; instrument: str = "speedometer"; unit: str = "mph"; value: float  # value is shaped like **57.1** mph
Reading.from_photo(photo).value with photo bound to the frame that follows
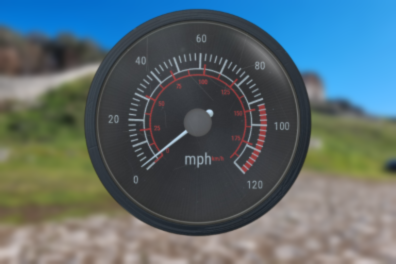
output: **2** mph
